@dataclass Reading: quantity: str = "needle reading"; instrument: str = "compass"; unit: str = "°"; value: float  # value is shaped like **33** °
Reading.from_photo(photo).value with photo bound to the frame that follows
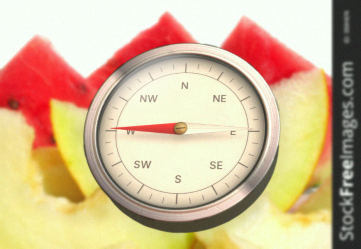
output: **270** °
